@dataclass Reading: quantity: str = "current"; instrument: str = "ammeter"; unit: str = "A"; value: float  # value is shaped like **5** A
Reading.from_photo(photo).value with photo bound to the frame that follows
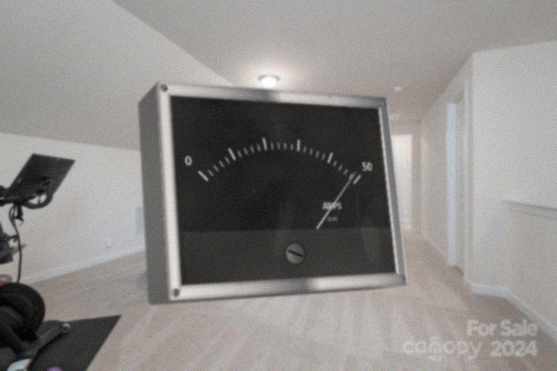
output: **48** A
